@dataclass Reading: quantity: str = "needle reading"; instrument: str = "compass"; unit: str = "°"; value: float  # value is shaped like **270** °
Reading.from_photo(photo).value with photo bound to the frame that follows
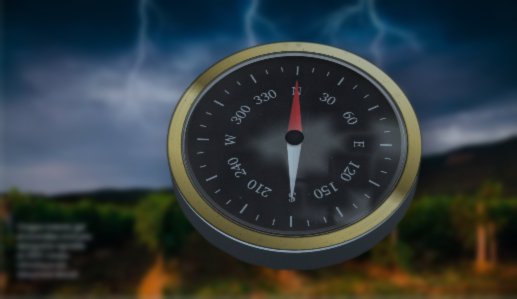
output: **0** °
